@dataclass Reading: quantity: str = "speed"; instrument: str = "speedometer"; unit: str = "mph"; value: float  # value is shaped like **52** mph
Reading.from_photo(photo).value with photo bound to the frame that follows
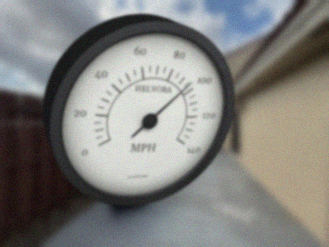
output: **95** mph
